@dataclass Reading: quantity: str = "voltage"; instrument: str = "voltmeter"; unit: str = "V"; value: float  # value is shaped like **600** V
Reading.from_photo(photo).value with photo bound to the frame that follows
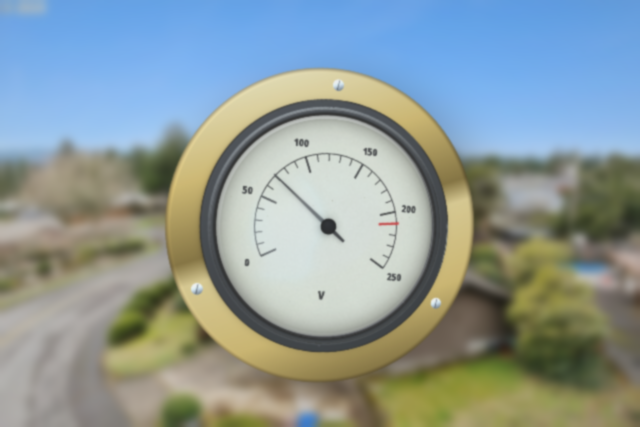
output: **70** V
